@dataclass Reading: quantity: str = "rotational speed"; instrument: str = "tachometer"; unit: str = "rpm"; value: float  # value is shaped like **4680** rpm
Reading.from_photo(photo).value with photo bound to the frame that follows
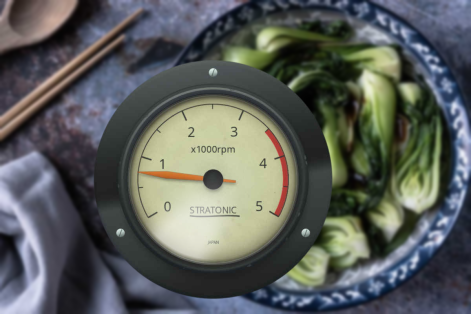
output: **750** rpm
